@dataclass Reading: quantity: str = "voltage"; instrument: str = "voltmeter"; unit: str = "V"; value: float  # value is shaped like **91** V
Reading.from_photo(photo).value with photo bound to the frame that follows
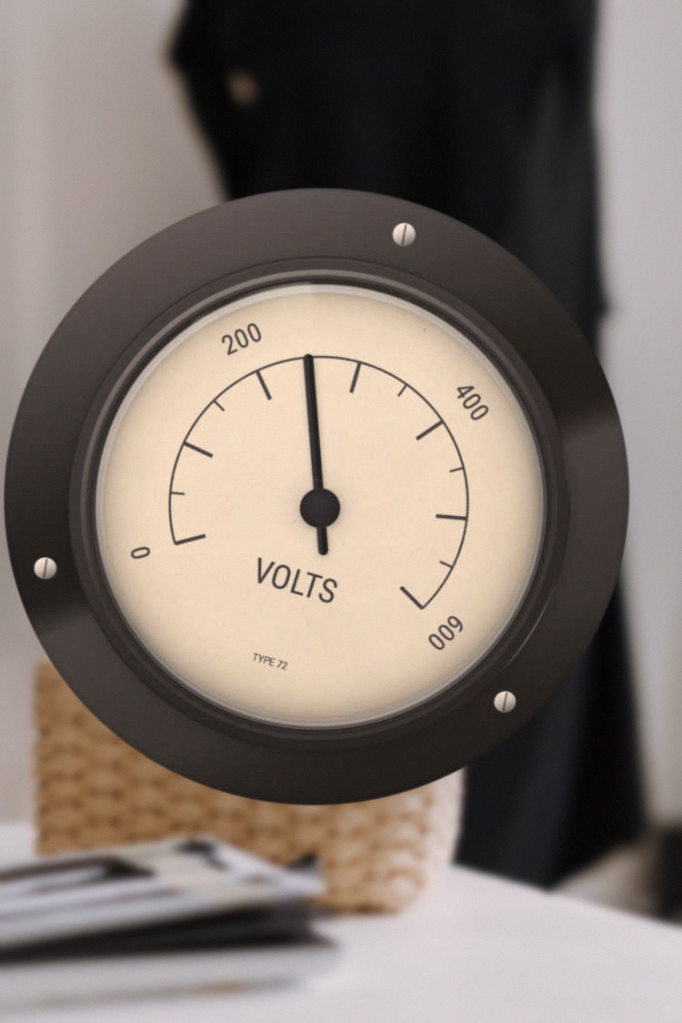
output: **250** V
